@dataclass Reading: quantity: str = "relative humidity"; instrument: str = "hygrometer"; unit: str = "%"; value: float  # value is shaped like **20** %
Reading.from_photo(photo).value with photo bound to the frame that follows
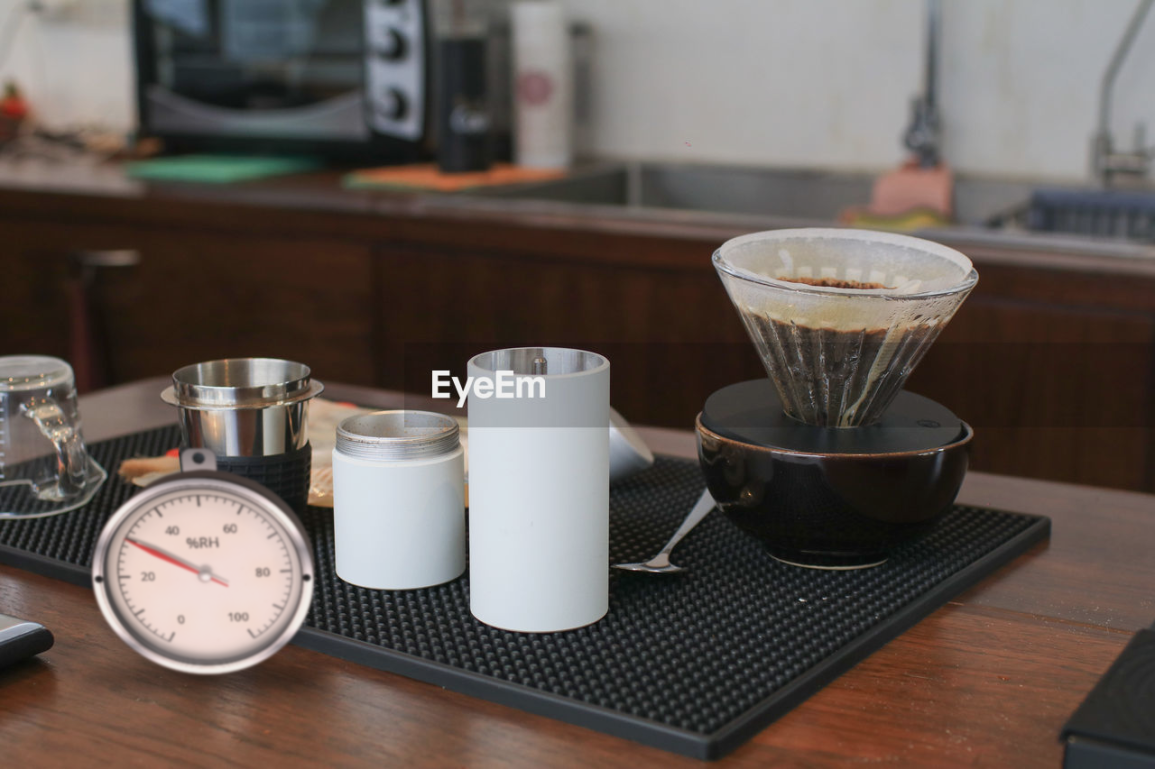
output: **30** %
